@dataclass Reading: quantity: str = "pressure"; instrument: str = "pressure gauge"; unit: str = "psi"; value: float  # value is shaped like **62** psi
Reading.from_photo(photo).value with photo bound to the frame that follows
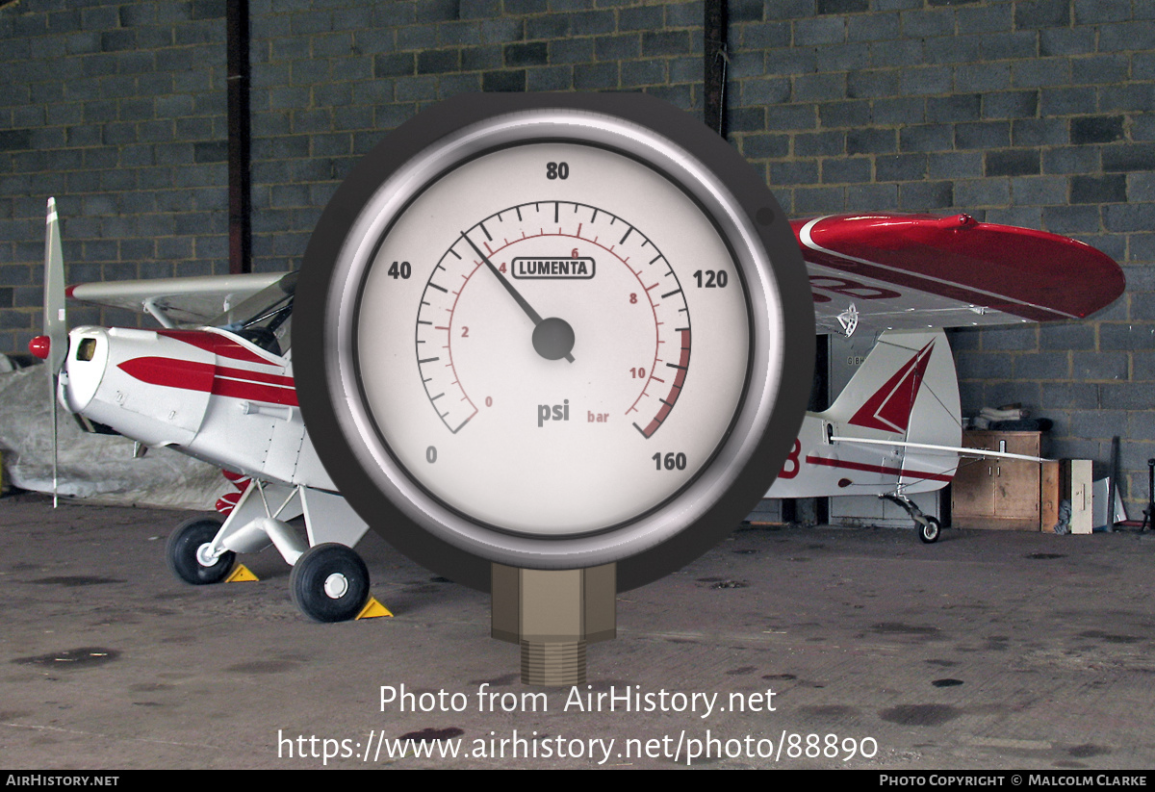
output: **55** psi
